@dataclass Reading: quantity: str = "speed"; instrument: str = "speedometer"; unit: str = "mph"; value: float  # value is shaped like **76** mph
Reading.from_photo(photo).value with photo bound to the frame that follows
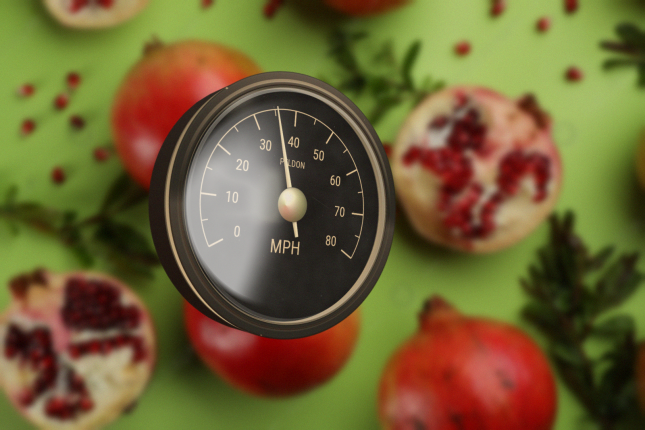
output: **35** mph
